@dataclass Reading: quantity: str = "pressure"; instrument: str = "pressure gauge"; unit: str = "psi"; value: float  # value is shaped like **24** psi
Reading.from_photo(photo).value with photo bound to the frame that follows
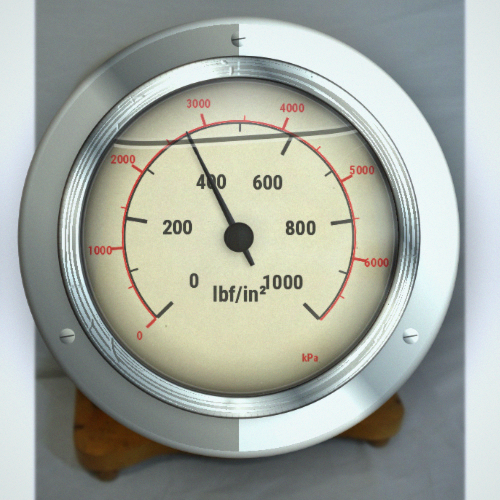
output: **400** psi
